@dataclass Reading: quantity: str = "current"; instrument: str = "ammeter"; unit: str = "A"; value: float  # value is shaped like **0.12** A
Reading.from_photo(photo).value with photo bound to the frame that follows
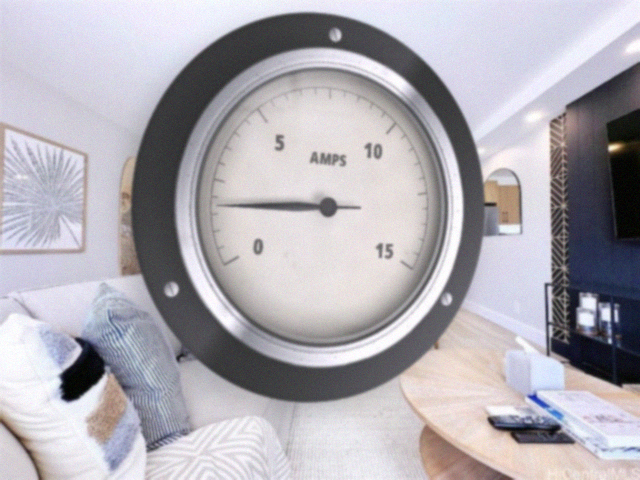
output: **1.75** A
